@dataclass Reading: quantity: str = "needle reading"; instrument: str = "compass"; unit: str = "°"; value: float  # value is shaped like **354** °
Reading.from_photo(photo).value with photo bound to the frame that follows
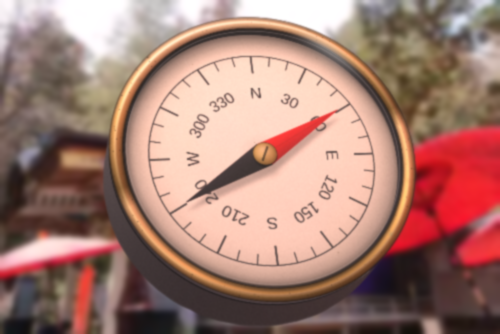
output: **60** °
